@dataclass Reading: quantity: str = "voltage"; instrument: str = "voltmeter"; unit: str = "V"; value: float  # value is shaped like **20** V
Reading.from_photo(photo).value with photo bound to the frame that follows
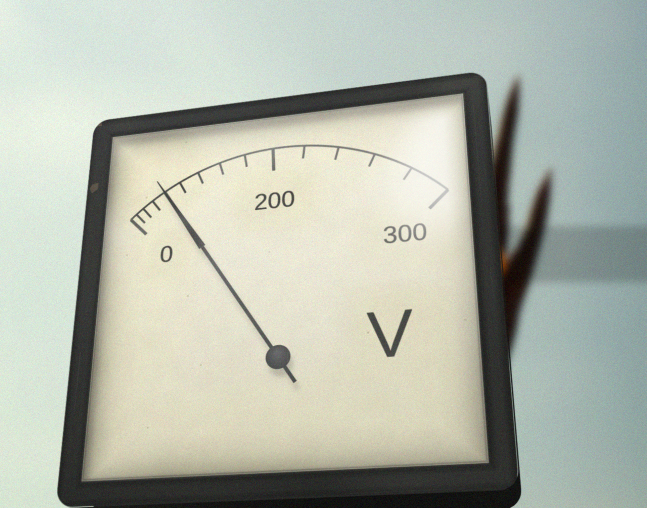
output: **100** V
